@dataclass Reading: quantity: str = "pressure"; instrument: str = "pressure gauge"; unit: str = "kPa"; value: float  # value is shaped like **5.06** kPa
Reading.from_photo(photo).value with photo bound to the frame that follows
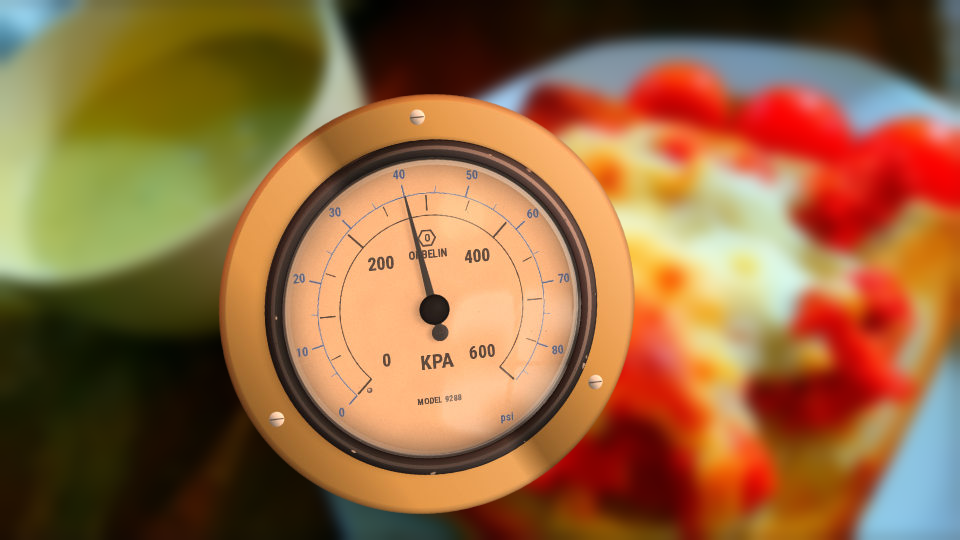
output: **275** kPa
